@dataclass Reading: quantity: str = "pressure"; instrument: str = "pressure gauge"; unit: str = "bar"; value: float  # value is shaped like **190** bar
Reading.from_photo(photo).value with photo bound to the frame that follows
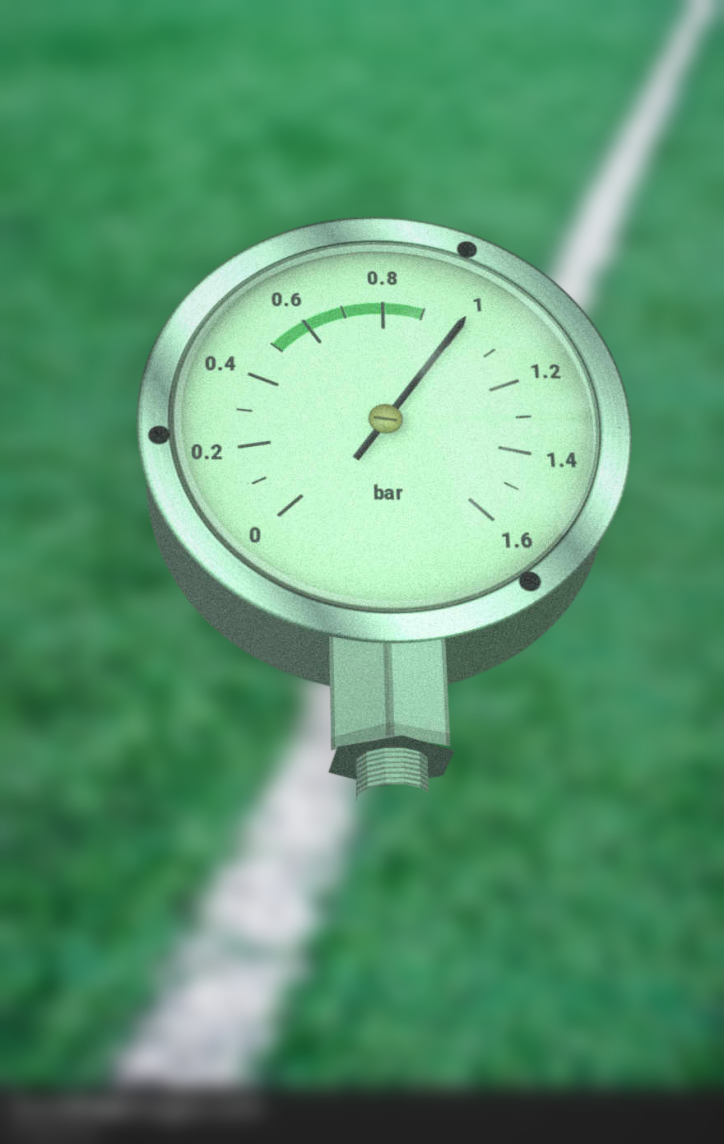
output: **1** bar
